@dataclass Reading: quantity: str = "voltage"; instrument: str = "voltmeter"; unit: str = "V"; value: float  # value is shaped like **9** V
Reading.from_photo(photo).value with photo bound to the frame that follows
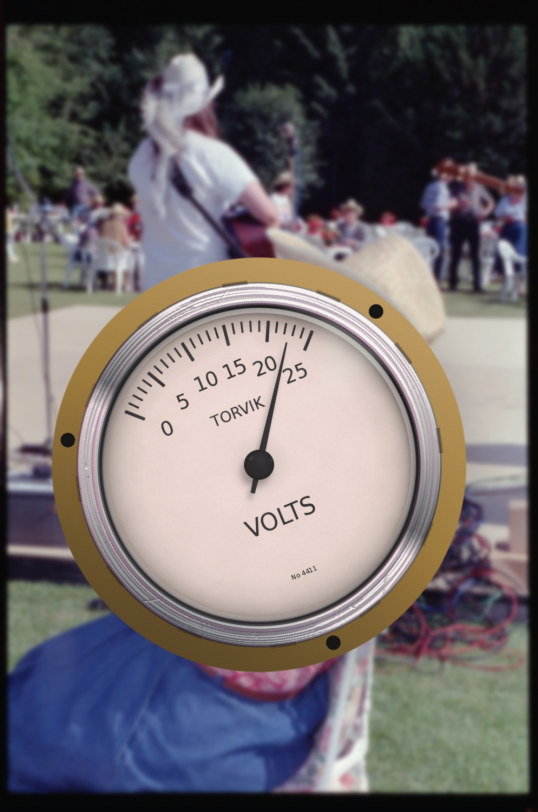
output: **22.5** V
